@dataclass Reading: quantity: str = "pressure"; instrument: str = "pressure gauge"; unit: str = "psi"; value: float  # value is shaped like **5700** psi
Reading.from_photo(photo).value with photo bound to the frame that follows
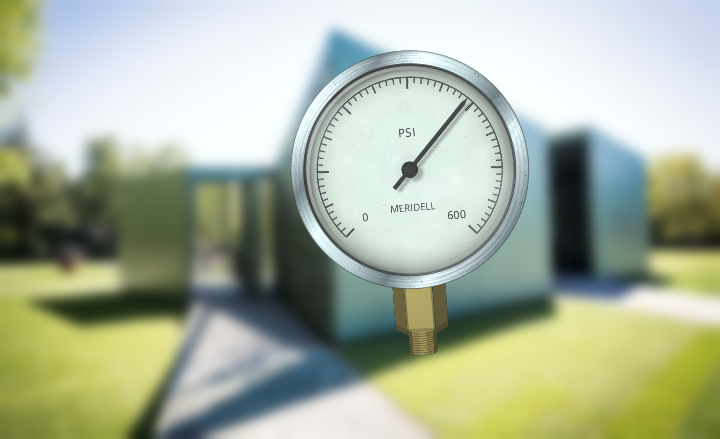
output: **390** psi
